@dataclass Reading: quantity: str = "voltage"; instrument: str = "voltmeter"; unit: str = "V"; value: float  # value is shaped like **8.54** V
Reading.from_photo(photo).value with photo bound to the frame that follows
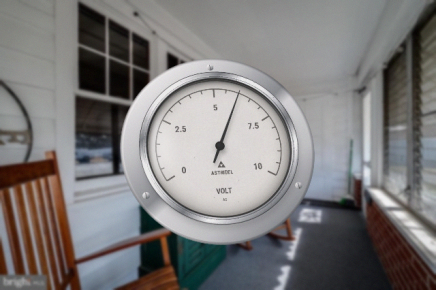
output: **6** V
